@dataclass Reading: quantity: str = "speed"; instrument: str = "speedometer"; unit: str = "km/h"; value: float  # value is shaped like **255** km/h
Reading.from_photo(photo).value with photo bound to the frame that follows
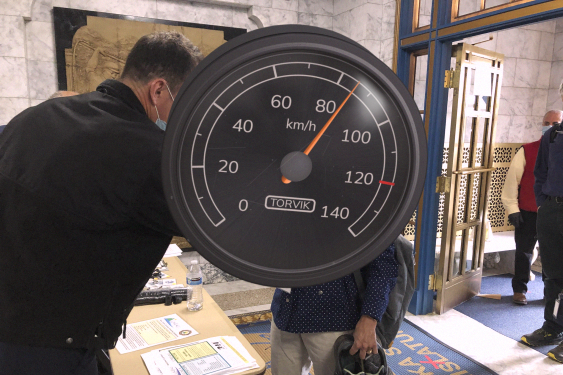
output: **85** km/h
